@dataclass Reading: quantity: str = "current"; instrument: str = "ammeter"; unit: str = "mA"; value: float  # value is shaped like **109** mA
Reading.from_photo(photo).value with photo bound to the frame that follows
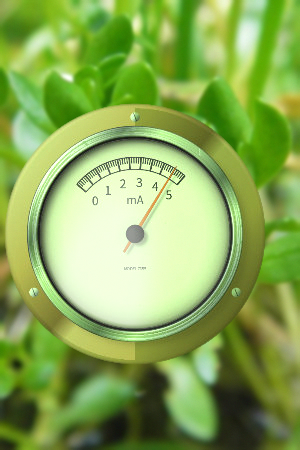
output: **4.5** mA
